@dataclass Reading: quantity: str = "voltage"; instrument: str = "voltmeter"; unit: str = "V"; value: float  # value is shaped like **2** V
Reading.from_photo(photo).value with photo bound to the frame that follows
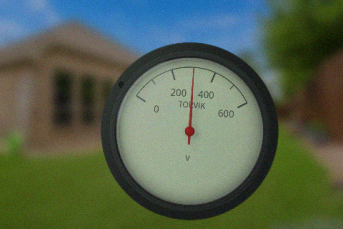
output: **300** V
